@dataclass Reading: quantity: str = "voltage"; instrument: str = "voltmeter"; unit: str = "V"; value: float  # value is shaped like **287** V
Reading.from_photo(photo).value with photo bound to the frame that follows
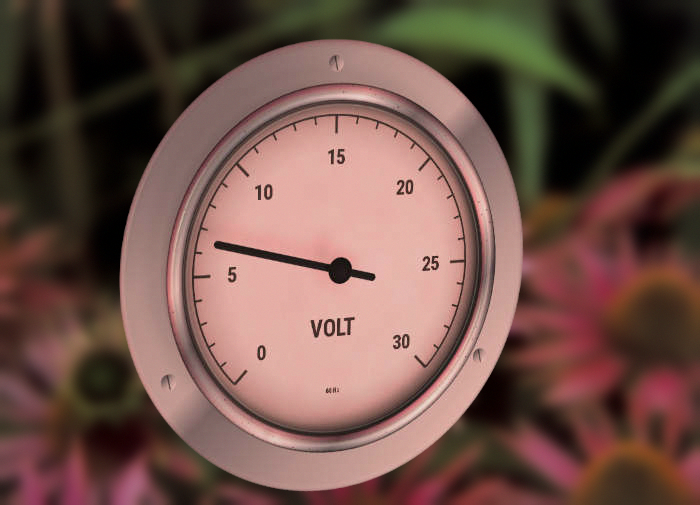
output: **6.5** V
